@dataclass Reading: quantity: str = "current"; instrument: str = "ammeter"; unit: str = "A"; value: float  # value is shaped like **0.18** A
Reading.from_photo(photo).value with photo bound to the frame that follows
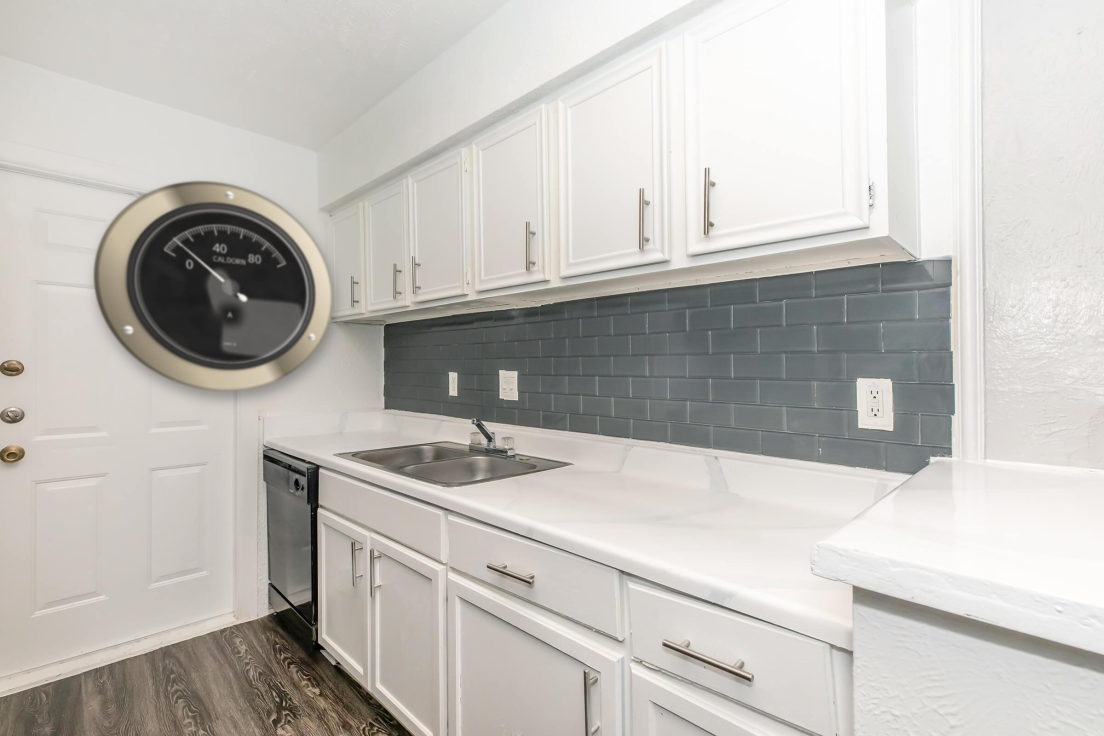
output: **10** A
